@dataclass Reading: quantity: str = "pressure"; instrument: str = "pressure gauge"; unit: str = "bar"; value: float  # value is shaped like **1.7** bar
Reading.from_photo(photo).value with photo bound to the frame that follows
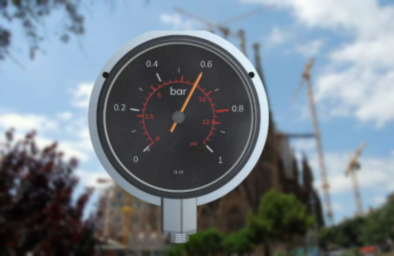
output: **0.6** bar
